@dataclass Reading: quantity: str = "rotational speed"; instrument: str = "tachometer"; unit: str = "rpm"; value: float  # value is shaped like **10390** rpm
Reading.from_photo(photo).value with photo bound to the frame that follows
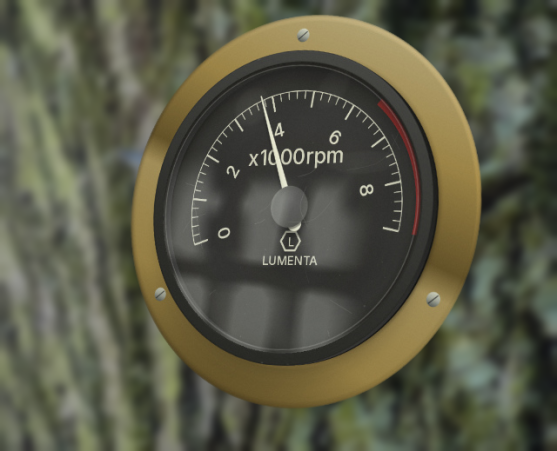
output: **3800** rpm
